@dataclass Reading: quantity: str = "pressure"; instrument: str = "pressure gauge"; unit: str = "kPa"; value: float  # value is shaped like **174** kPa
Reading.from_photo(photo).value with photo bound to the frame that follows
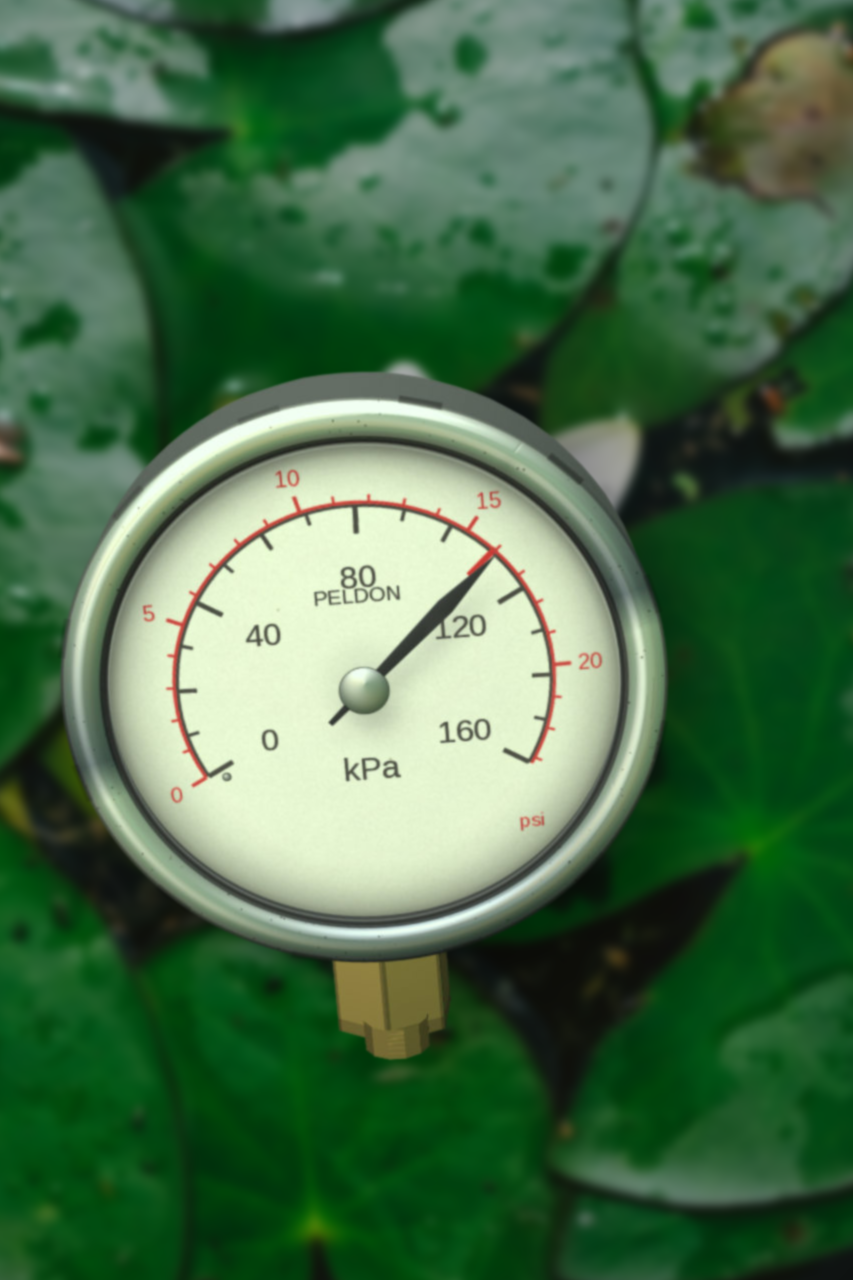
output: **110** kPa
